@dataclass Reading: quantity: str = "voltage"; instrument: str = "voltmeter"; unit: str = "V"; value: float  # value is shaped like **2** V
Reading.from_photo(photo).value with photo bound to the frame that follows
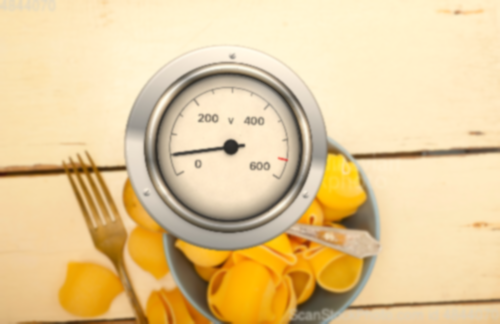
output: **50** V
